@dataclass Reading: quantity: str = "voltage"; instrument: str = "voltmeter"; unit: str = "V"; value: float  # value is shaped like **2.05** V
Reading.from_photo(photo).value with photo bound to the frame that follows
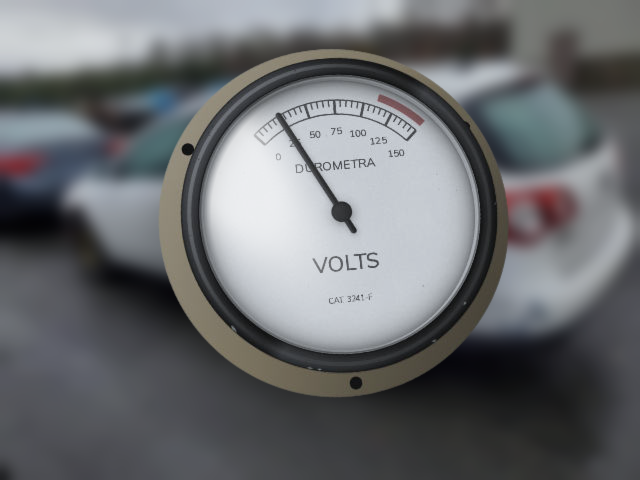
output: **25** V
